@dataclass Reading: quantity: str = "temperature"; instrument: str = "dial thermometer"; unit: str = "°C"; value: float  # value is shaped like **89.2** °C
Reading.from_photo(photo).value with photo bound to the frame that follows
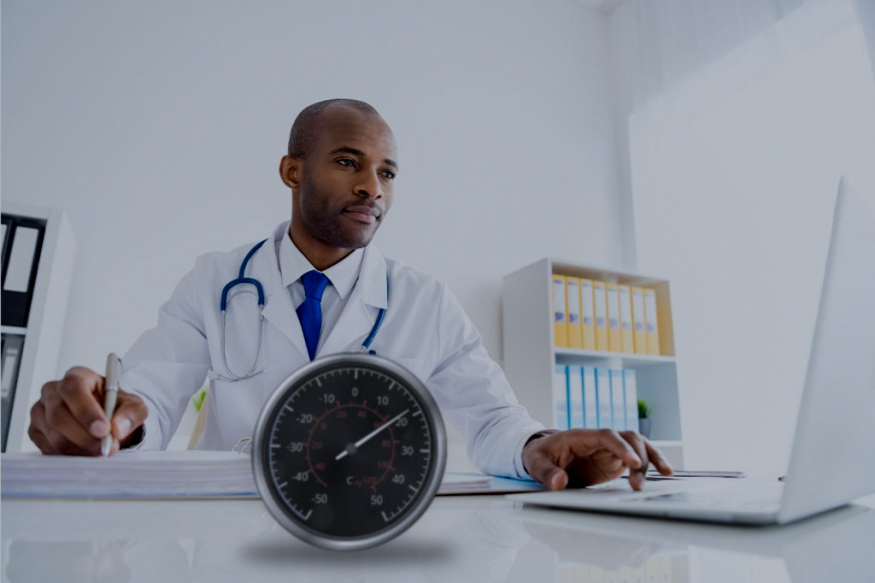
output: **18** °C
